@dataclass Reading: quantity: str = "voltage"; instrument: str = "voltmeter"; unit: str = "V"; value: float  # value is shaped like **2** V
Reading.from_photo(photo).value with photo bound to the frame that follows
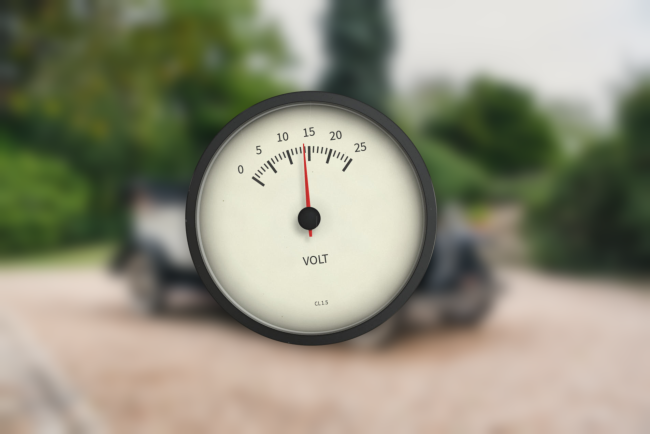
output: **14** V
